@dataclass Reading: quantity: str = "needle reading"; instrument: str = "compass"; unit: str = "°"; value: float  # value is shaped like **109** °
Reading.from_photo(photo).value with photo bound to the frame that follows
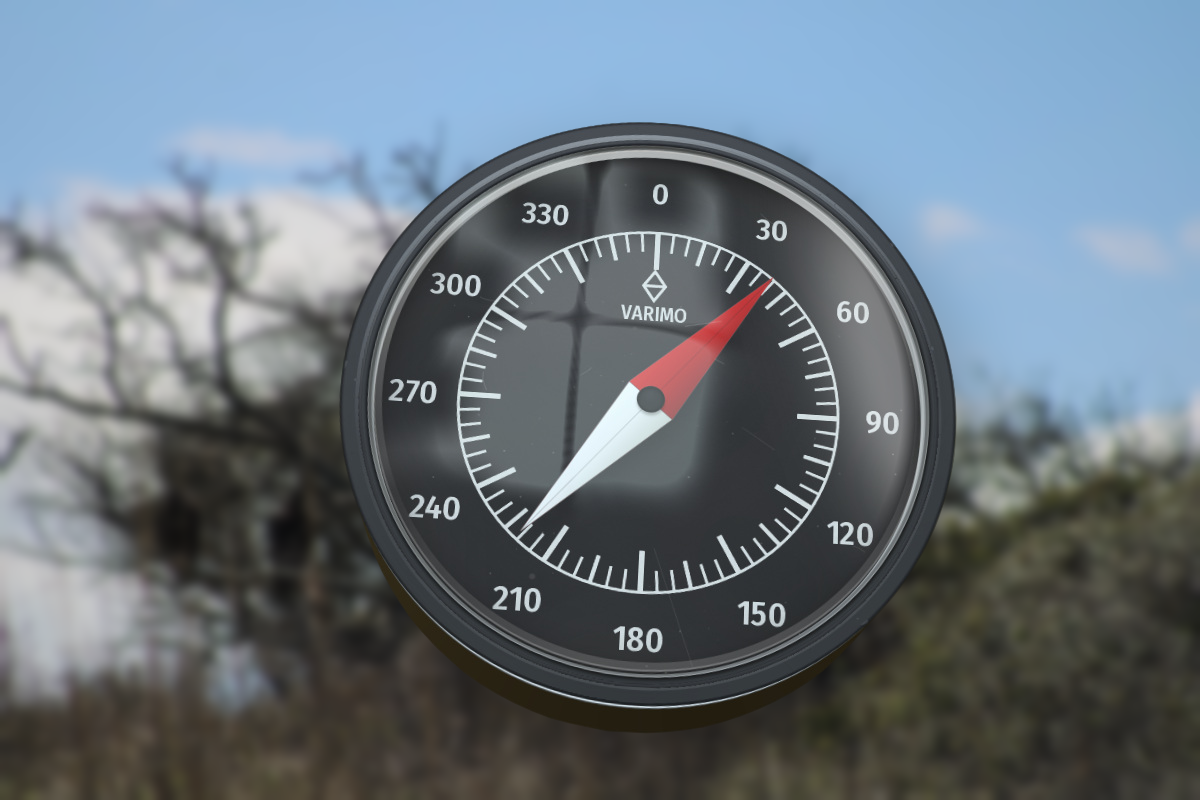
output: **40** °
